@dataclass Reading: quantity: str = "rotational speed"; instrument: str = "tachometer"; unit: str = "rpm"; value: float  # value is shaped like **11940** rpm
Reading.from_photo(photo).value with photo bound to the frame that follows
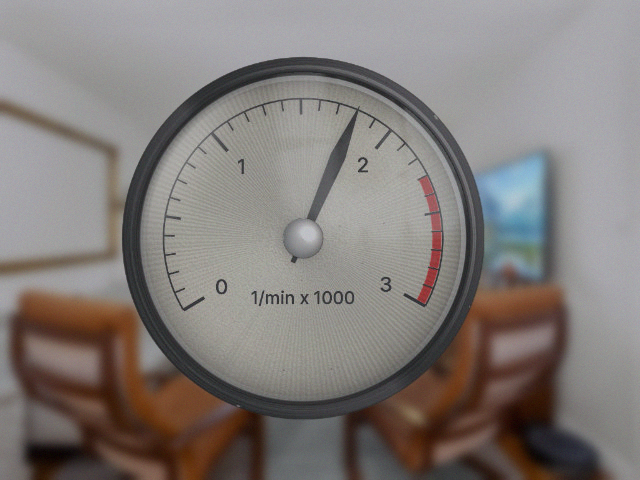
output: **1800** rpm
